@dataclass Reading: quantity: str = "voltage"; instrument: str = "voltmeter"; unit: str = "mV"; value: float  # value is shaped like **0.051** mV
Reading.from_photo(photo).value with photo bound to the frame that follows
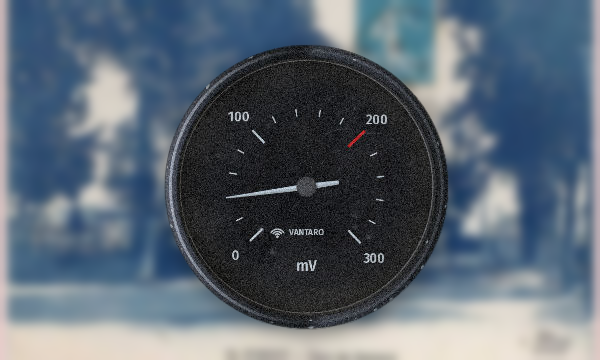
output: **40** mV
